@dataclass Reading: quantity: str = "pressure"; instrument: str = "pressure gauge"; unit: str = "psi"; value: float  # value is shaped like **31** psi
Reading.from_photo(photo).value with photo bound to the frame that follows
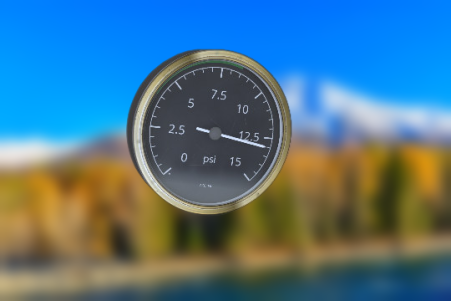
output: **13** psi
